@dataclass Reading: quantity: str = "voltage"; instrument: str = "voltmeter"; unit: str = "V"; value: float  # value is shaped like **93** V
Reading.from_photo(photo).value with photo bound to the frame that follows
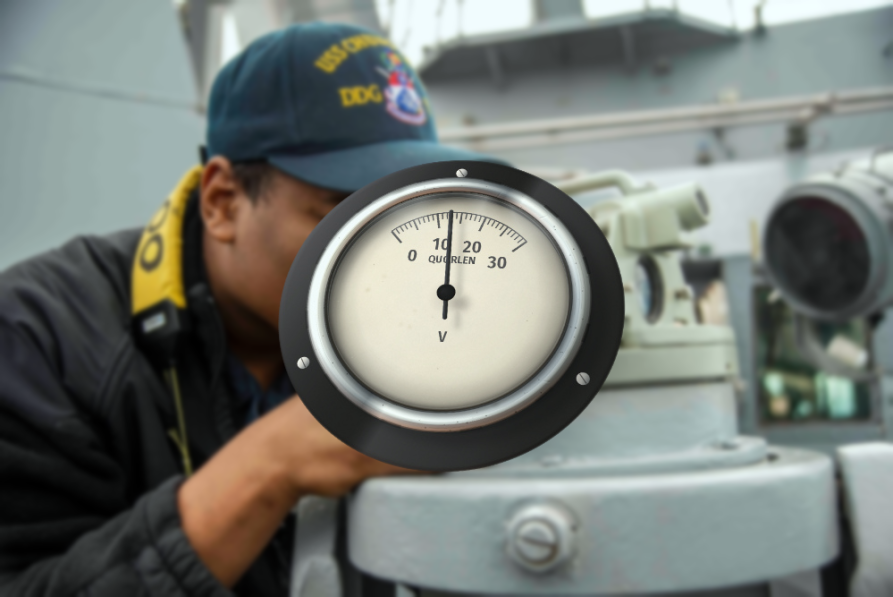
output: **13** V
